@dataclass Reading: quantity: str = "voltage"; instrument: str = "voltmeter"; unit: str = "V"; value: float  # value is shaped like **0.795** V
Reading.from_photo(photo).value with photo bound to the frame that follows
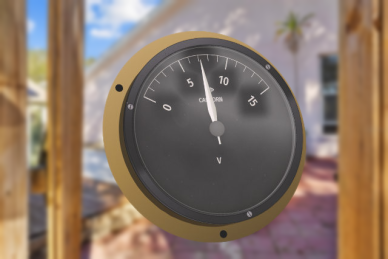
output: **7** V
